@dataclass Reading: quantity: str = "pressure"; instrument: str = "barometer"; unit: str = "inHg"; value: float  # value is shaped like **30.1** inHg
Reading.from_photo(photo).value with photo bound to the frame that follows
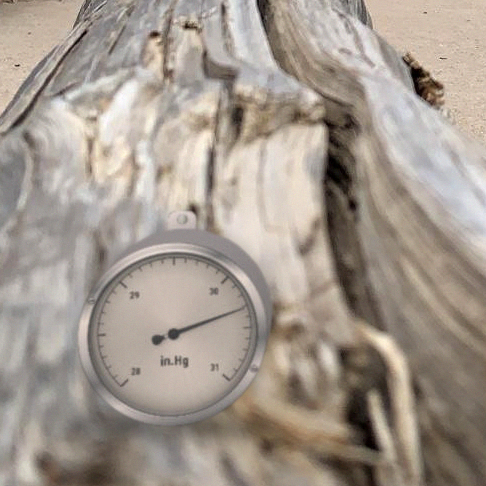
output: **30.3** inHg
